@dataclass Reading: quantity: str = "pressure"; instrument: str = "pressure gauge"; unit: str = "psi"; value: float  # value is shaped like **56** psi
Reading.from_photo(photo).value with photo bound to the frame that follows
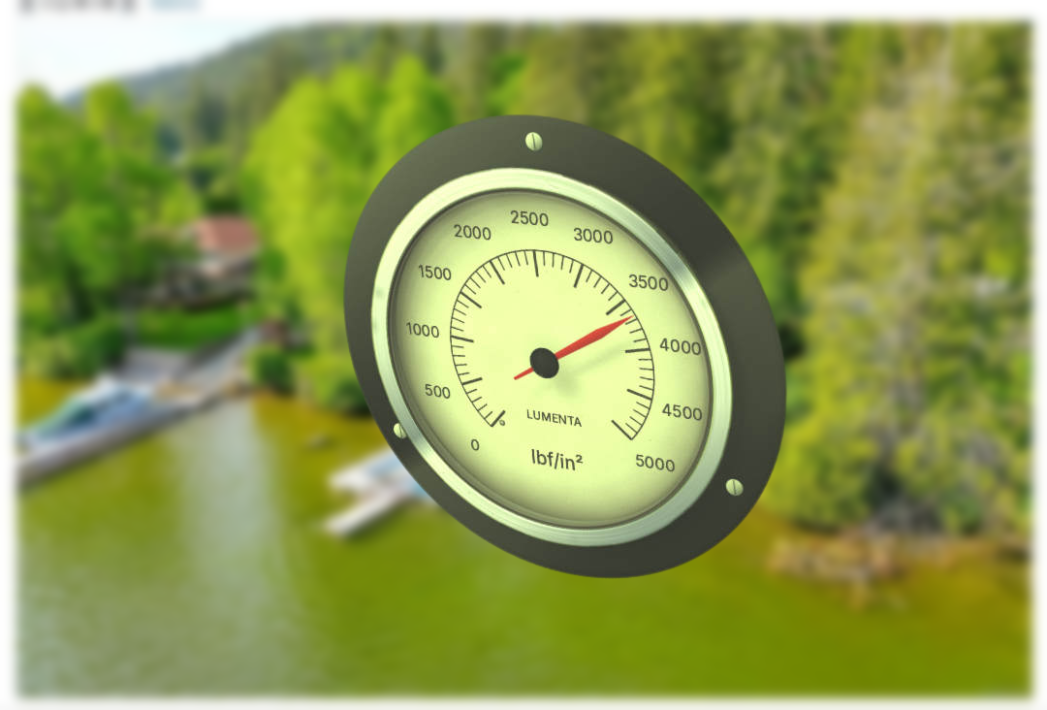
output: **3650** psi
